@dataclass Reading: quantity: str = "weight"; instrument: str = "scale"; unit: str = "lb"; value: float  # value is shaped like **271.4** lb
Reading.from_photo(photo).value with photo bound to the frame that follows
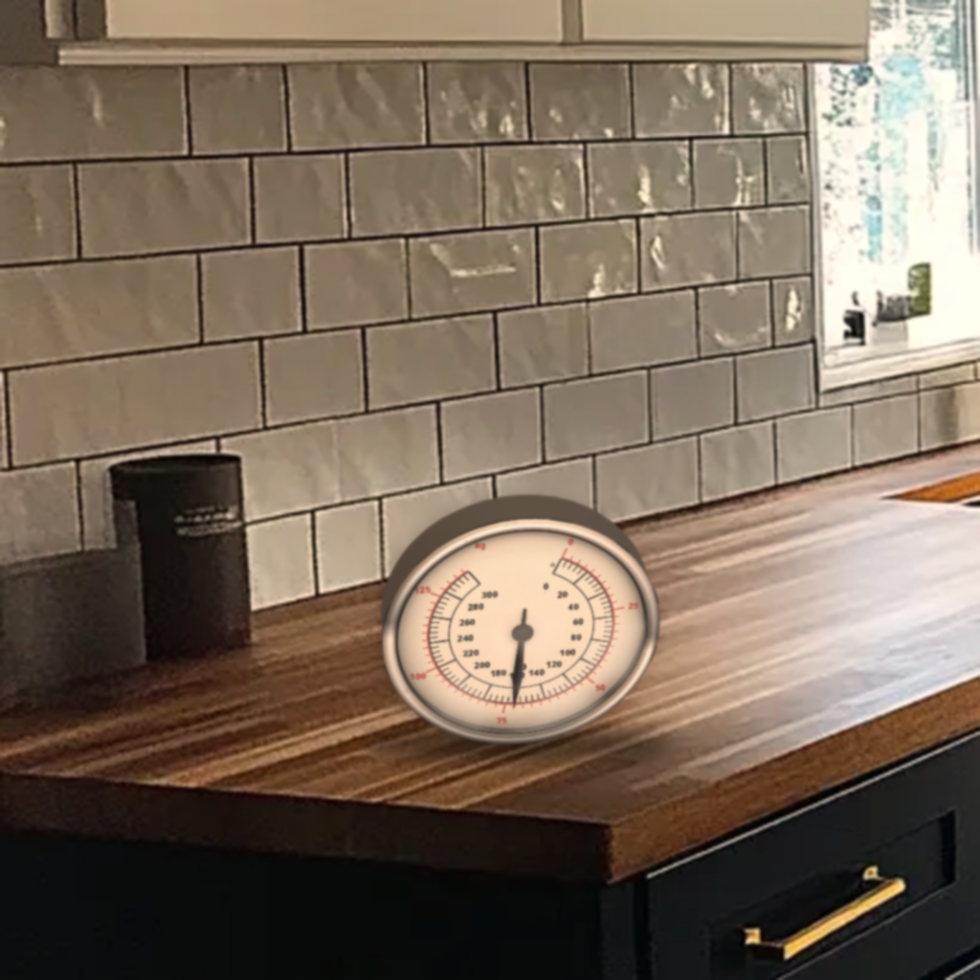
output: **160** lb
